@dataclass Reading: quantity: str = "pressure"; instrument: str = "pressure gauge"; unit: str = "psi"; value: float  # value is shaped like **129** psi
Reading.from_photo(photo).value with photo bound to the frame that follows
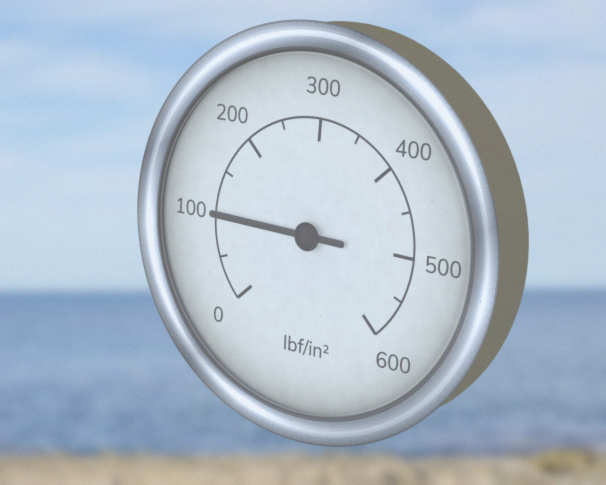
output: **100** psi
